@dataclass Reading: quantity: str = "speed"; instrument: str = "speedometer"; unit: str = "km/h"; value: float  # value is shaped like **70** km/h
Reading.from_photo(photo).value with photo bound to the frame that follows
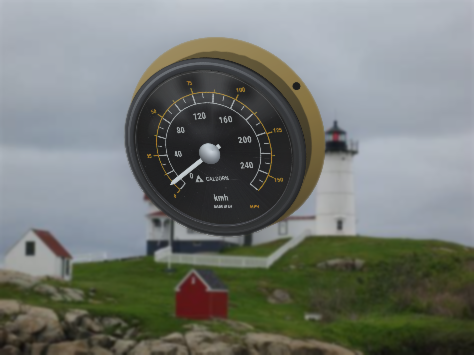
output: **10** km/h
